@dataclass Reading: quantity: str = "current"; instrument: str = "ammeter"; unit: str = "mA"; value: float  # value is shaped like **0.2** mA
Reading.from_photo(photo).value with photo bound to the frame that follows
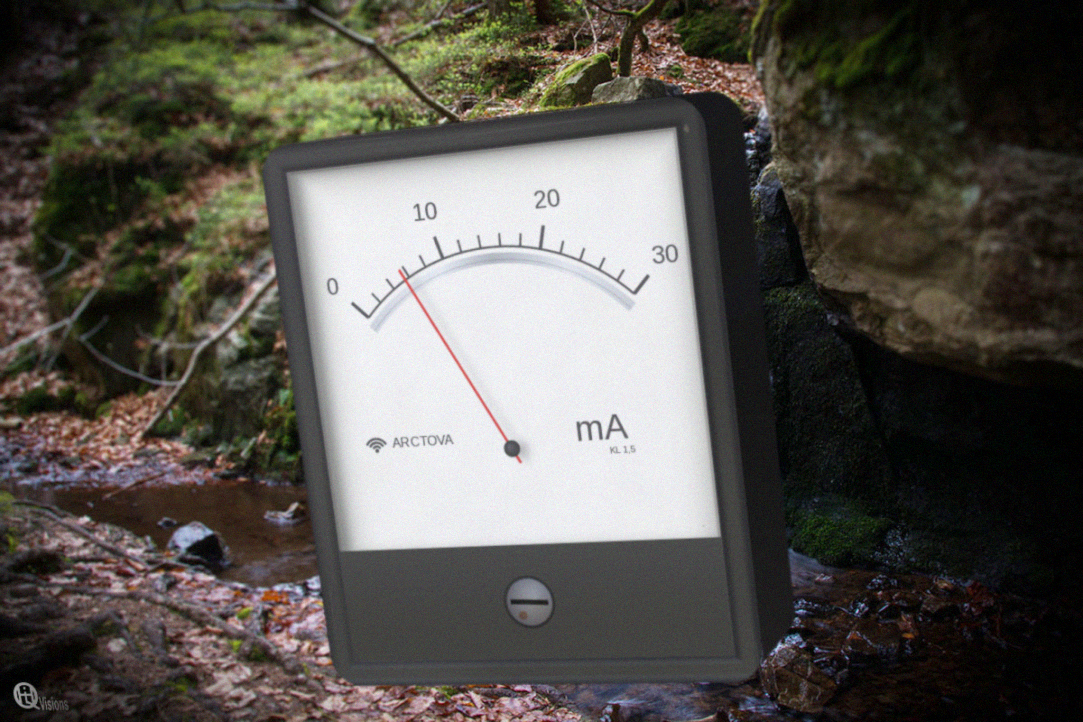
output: **6** mA
